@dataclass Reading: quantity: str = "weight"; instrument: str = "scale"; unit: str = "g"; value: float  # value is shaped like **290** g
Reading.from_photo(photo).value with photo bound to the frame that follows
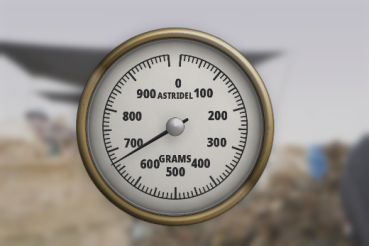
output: **670** g
